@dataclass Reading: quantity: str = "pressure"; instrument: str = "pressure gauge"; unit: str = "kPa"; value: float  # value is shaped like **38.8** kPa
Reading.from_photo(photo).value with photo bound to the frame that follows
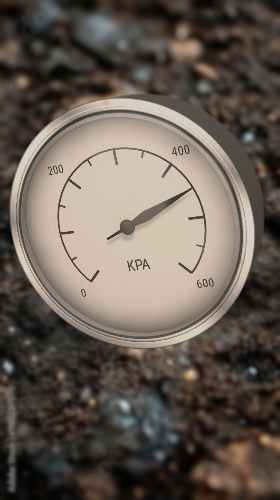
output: **450** kPa
